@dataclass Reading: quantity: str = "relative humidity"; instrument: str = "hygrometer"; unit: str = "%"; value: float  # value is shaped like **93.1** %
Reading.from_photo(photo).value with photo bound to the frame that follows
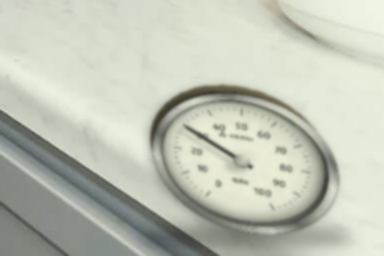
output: **30** %
